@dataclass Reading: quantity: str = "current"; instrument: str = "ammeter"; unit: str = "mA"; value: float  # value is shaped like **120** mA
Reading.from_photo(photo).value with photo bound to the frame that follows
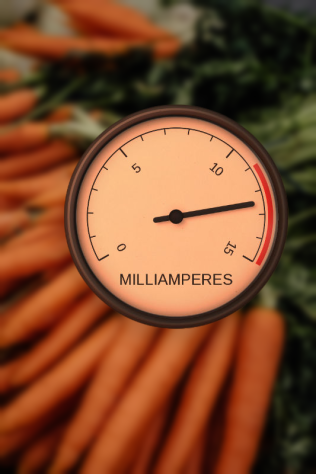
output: **12.5** mA
